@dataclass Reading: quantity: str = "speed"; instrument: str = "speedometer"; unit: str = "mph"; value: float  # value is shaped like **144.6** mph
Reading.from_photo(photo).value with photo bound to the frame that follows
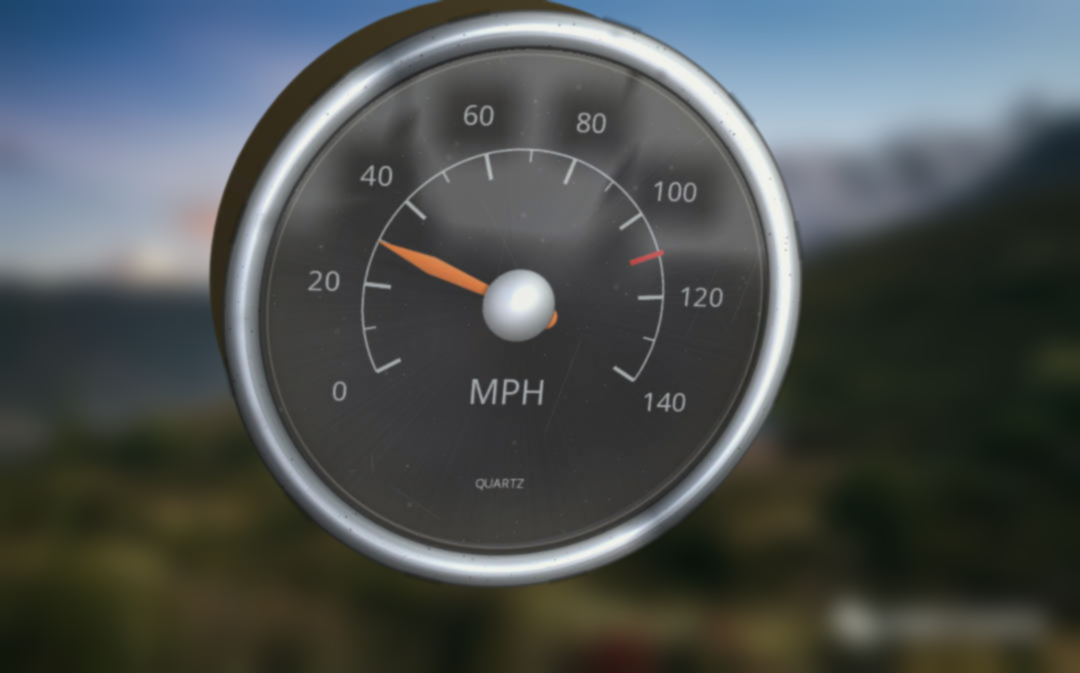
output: **30** mph
